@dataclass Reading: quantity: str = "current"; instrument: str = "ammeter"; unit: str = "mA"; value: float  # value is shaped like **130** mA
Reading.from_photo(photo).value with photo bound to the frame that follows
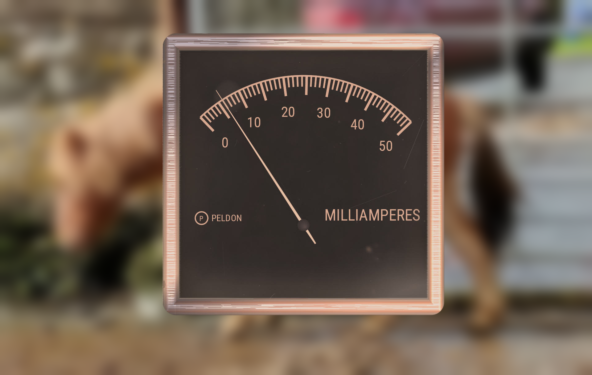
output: **6** mA
